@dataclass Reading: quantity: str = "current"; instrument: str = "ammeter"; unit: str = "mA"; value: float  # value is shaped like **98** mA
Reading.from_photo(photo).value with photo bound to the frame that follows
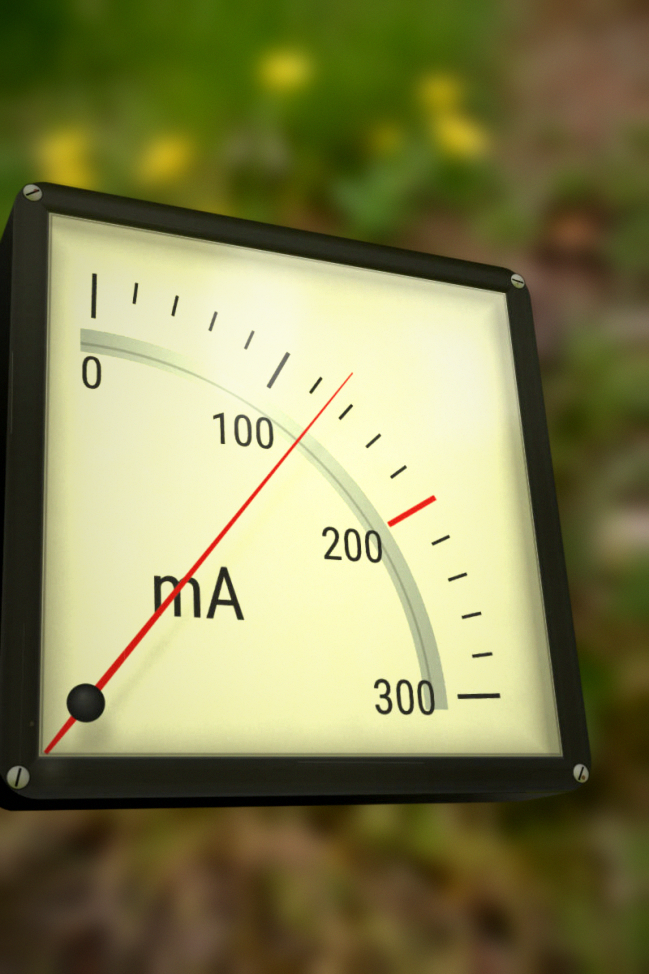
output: **130** mA
